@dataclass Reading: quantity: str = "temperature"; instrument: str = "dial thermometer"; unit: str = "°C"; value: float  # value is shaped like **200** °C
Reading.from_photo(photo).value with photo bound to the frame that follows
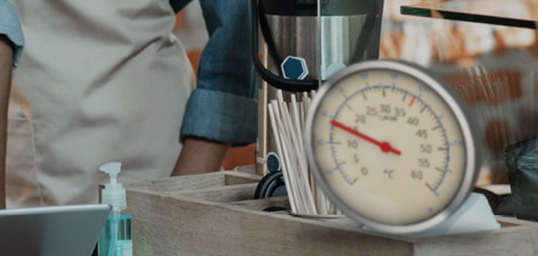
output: **15** °C
